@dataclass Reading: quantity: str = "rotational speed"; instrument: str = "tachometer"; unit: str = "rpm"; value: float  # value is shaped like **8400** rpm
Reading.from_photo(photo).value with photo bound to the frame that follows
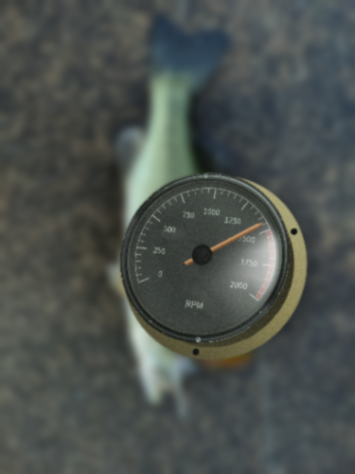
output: **1450** rpm
